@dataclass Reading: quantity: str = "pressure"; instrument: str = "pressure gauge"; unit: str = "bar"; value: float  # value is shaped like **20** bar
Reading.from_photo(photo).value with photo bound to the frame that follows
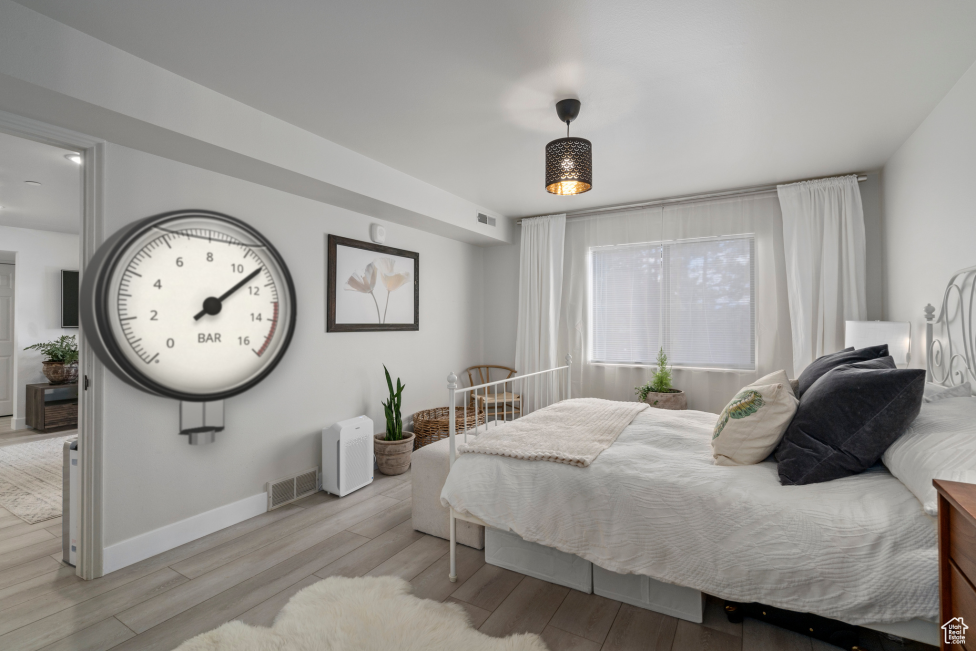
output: **11** bar
